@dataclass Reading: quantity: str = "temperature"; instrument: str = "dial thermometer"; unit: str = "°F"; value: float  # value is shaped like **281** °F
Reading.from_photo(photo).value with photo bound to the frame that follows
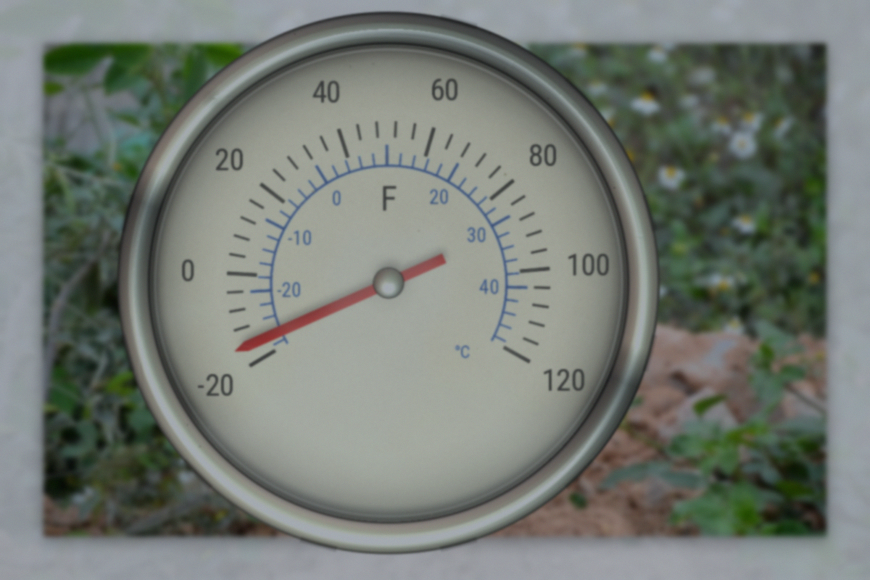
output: **-16** °F
